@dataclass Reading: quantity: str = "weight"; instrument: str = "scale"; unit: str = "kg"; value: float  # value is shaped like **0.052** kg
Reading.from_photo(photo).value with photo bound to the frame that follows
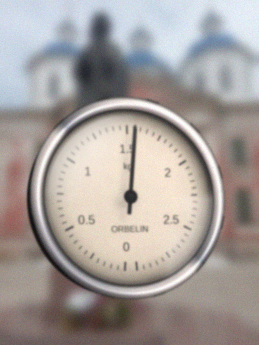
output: **1.55** kg
